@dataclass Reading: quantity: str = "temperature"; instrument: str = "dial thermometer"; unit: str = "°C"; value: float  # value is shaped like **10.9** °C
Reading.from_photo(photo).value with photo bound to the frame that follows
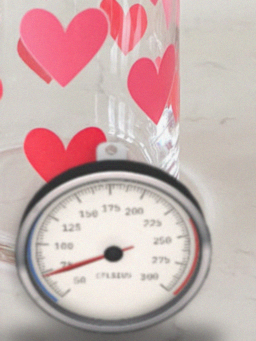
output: **75** °C
